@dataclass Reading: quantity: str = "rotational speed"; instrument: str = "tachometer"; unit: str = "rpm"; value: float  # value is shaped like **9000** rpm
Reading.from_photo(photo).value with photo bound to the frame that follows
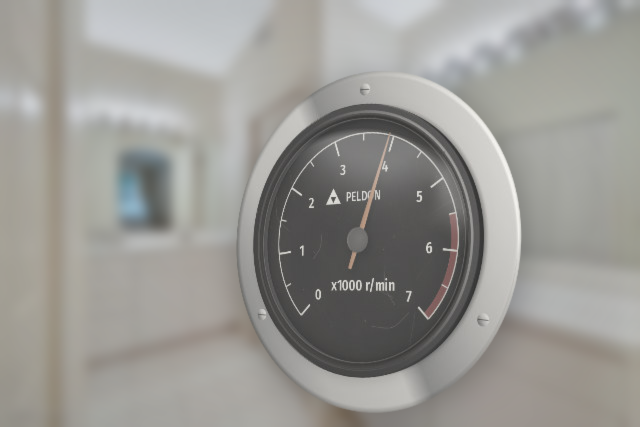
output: **4000** rpm
